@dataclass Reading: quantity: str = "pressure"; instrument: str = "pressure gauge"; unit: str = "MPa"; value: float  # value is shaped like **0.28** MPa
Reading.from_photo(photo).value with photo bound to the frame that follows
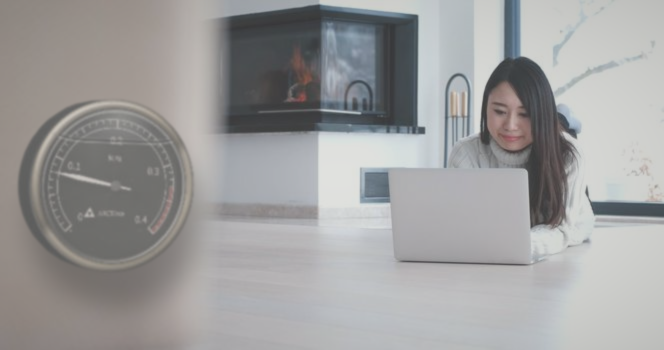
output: **0.08** MPa
